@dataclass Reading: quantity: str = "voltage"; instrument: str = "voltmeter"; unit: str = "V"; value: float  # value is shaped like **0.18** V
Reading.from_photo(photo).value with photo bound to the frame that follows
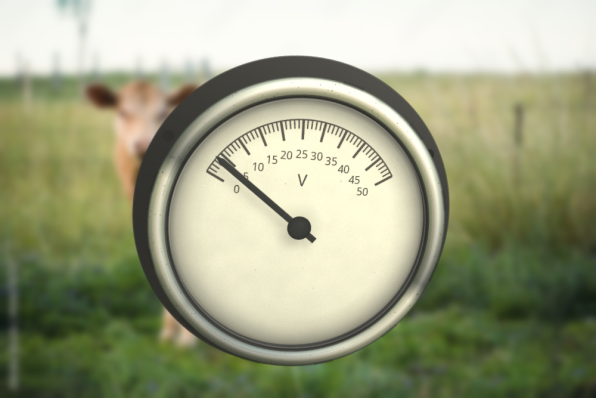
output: **4** V
